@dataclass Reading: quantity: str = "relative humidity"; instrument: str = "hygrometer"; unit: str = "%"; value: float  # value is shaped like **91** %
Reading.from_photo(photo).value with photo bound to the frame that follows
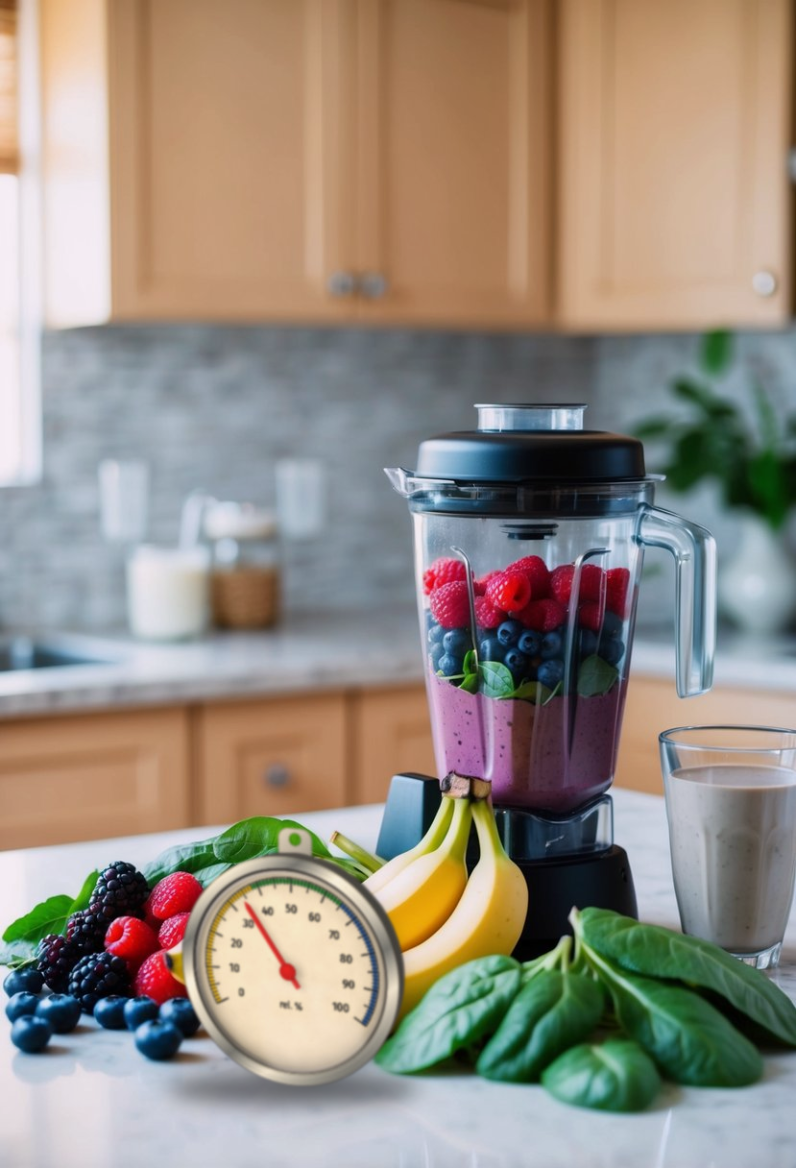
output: **35** %
